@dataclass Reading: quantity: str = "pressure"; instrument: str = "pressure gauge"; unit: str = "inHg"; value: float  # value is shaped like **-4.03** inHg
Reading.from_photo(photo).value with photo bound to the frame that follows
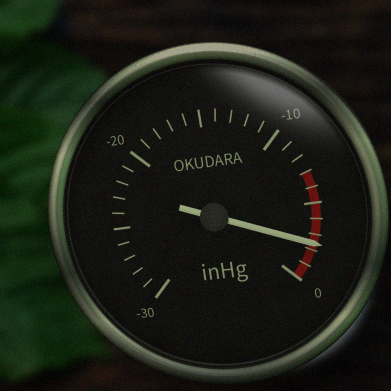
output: **-2.5** inHg
